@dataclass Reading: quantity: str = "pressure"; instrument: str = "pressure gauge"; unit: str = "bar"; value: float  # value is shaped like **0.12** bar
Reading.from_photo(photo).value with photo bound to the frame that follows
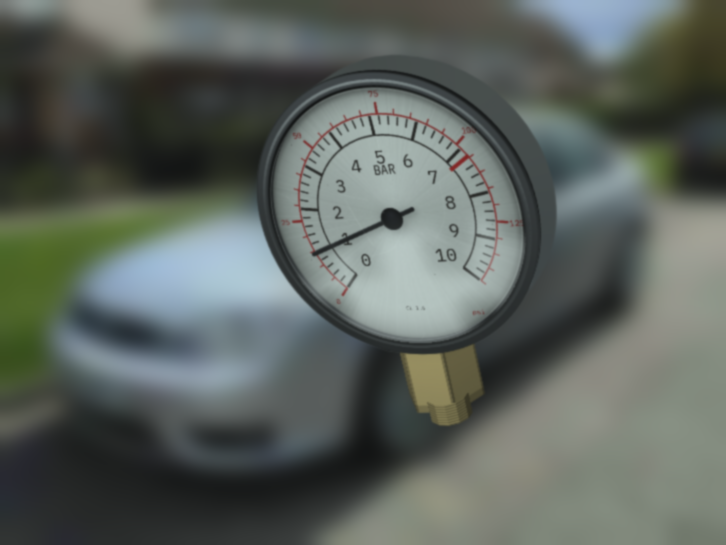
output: **1** bar
